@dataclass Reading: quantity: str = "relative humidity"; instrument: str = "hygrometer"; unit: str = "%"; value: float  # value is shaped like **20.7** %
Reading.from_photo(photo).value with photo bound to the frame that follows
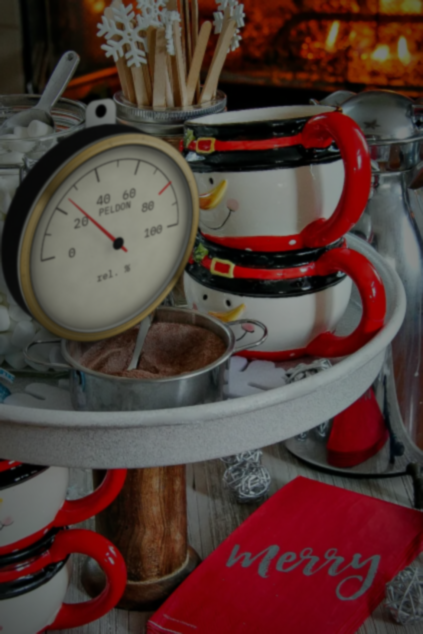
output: **25** %
